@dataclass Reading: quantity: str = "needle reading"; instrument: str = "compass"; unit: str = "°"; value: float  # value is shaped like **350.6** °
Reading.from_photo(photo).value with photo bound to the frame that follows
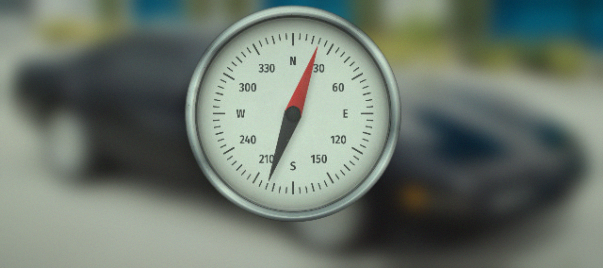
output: **20** °
